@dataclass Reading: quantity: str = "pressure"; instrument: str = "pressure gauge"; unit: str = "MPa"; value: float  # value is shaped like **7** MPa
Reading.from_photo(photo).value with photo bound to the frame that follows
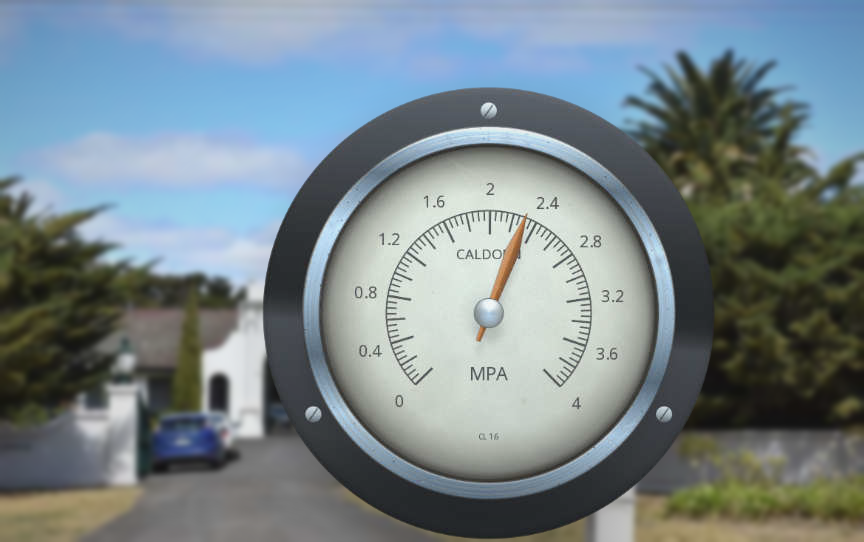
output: **2.3** MPa
